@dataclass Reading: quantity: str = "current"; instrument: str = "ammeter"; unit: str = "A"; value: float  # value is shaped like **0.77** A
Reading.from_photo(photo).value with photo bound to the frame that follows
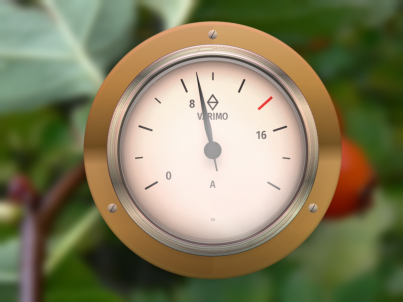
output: **9** A
